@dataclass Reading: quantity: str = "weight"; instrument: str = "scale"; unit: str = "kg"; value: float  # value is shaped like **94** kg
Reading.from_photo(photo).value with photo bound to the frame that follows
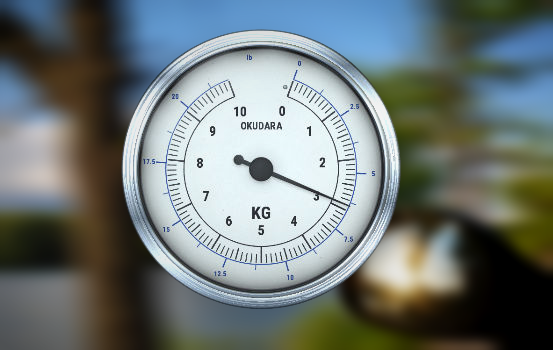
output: **2.9** kg
